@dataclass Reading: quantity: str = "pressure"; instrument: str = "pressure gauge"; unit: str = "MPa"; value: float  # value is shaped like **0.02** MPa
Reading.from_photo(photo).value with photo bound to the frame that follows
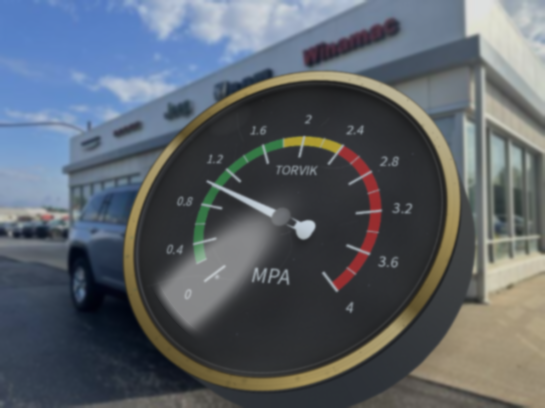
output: **1** MPa
